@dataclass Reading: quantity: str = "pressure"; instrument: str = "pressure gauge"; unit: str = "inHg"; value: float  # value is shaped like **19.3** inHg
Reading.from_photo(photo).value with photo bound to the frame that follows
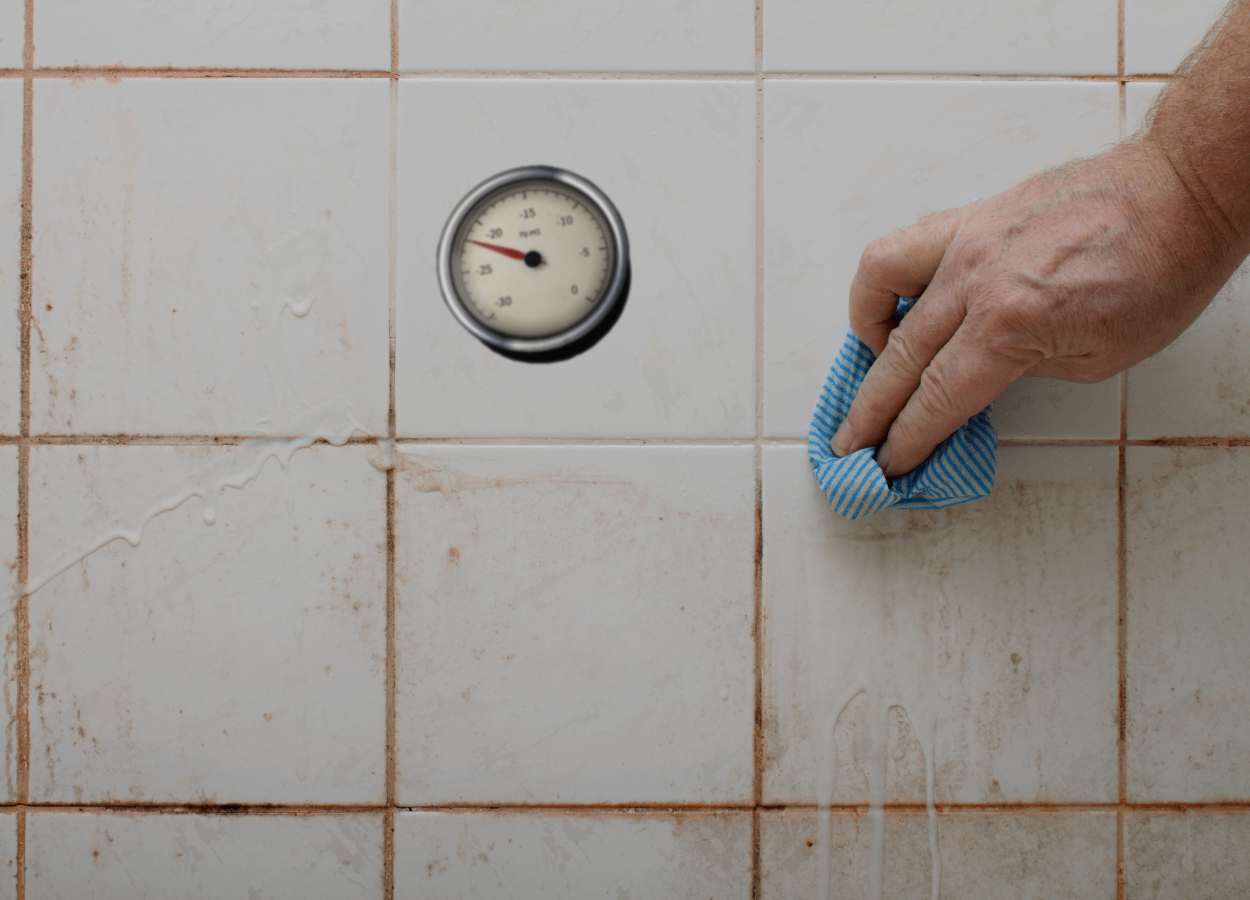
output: **-22** inHg
